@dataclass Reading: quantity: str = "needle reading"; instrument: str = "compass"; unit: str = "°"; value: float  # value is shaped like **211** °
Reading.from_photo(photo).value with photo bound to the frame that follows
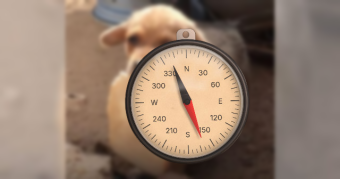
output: **160** °
